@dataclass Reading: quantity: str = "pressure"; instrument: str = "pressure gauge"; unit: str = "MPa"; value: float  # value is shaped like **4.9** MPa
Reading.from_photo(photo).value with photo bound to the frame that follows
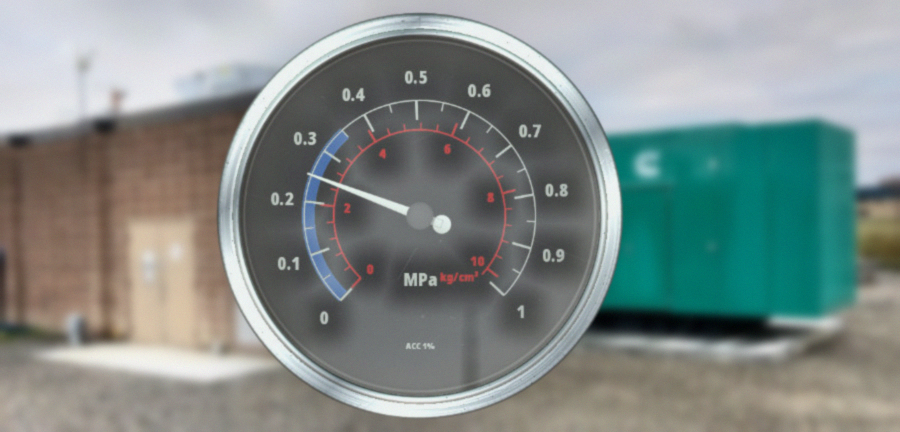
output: **0.25** MPa
